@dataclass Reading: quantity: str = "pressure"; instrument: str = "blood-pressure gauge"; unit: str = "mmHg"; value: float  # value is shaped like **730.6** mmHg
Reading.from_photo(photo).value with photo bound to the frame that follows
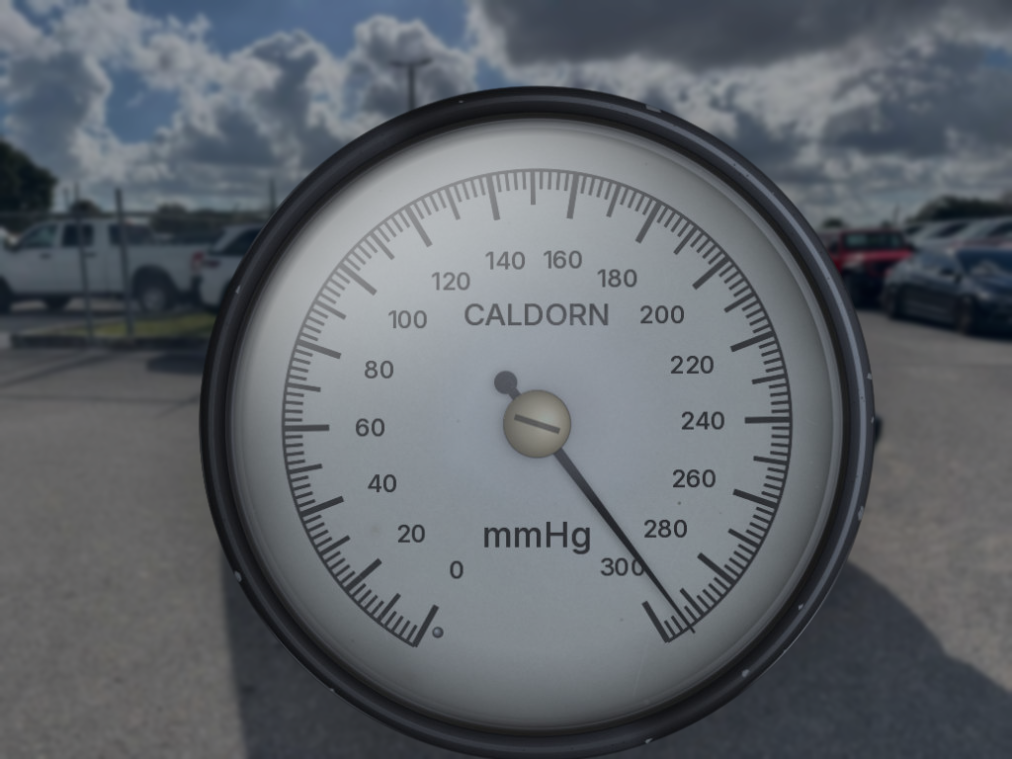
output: **294** mmHg
